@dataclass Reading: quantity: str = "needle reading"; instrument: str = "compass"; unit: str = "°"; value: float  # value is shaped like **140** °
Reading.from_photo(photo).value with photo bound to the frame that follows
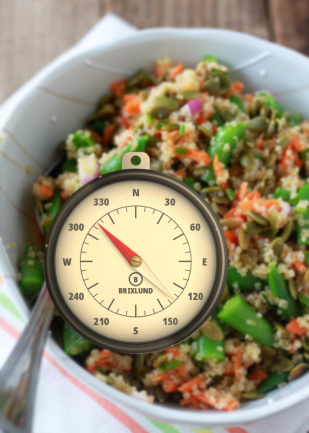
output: **315** °
